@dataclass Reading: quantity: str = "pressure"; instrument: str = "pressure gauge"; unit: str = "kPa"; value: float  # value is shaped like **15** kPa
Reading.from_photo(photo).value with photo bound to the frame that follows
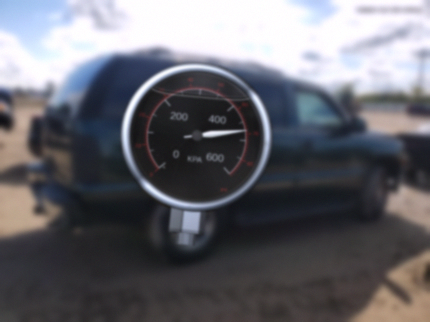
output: **475** kPa
